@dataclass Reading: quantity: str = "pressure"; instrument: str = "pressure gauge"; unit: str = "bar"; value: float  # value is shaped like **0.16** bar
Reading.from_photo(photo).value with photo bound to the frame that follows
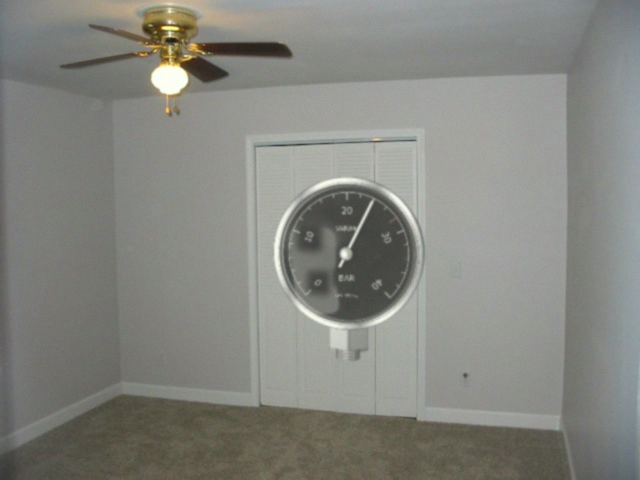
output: **24** bar
